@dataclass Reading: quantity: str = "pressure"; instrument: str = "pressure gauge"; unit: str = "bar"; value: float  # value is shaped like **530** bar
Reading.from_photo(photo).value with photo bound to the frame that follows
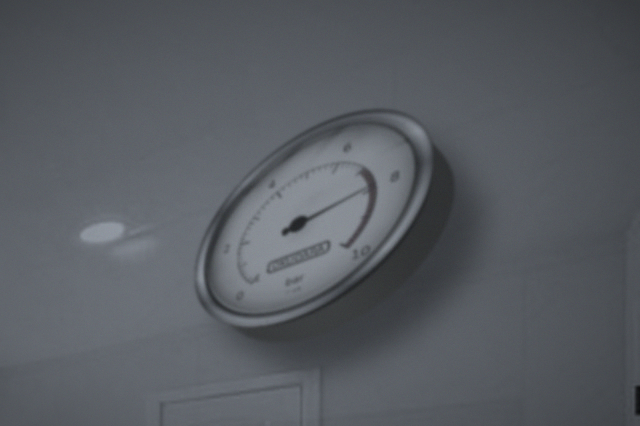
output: **8** bar
